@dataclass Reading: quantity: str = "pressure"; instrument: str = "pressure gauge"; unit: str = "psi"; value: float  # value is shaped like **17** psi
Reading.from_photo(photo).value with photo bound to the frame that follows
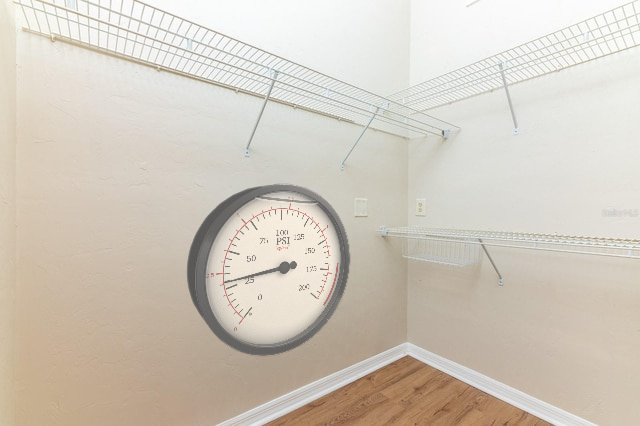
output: **30** psi
